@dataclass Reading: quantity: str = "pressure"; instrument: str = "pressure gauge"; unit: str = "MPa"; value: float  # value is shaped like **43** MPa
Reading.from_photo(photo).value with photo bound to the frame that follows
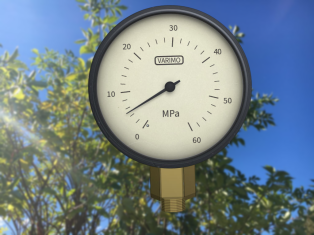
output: **5** MPa
